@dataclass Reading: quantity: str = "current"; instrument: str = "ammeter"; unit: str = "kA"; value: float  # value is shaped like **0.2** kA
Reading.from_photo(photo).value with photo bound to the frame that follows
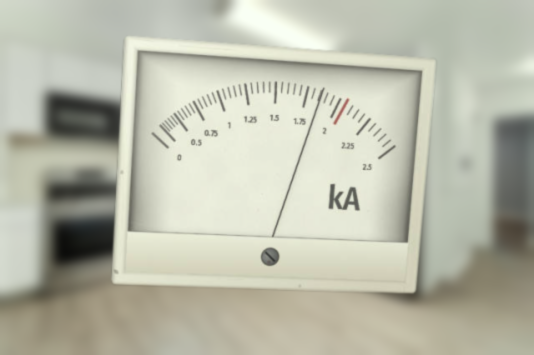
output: **1.85** kA
